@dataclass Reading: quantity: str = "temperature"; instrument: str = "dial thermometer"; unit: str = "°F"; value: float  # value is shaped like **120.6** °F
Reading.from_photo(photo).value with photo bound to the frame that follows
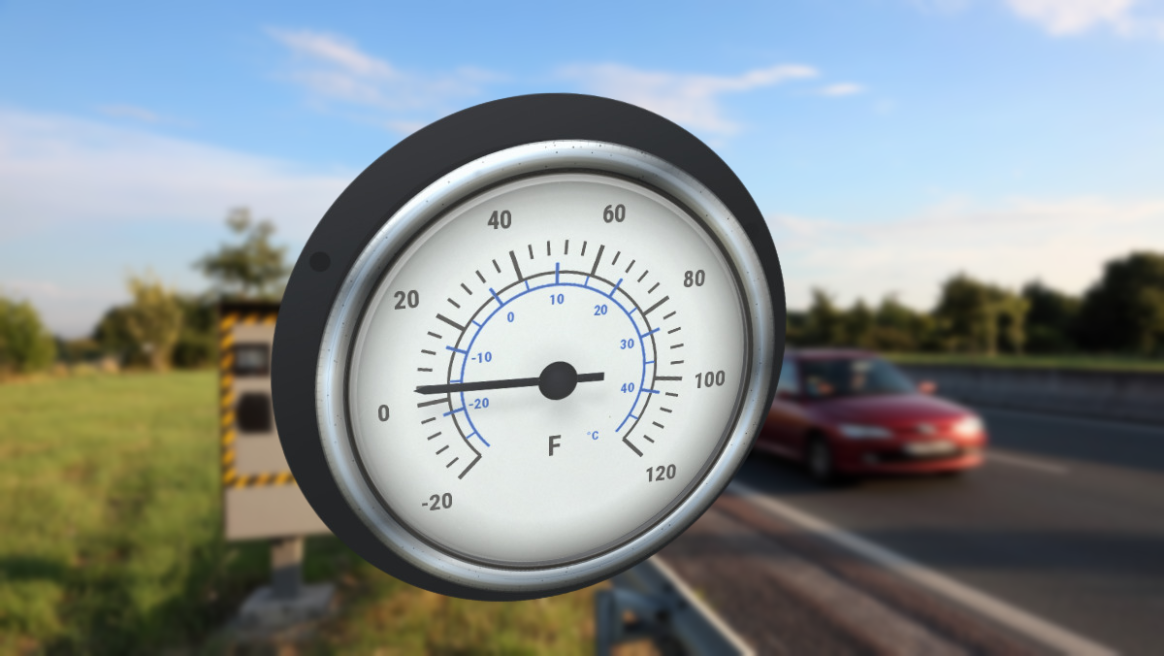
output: **4** °F
